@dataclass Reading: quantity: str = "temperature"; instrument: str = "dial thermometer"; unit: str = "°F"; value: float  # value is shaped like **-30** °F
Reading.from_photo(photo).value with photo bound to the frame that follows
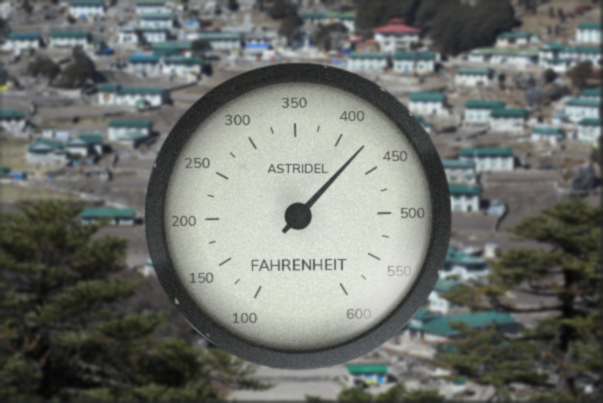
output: **425** °F
